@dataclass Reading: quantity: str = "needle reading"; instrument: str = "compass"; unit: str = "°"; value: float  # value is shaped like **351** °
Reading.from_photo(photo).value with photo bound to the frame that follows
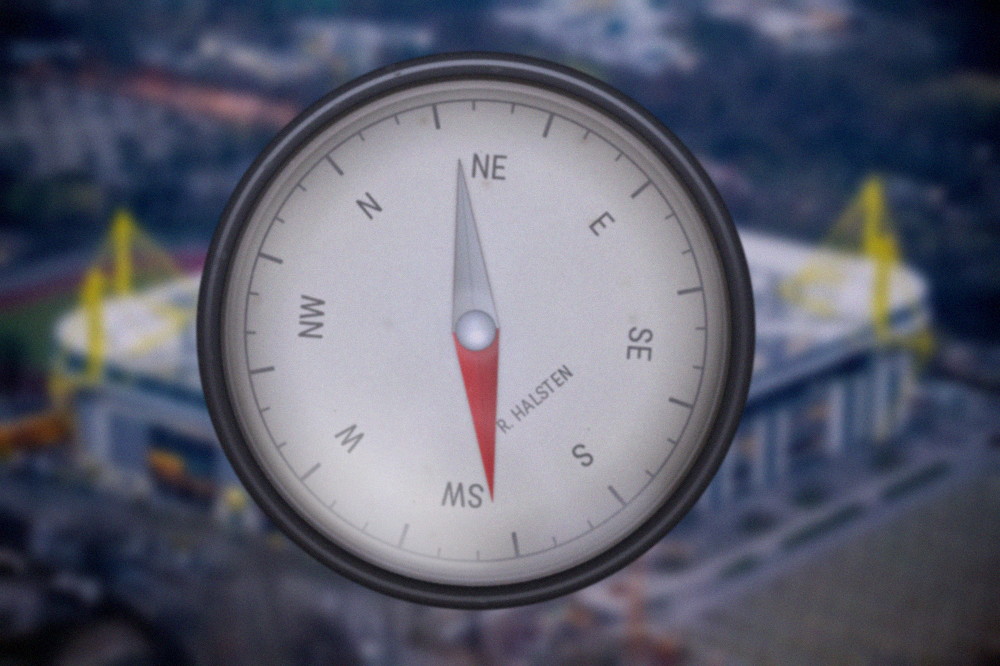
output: **215** °
